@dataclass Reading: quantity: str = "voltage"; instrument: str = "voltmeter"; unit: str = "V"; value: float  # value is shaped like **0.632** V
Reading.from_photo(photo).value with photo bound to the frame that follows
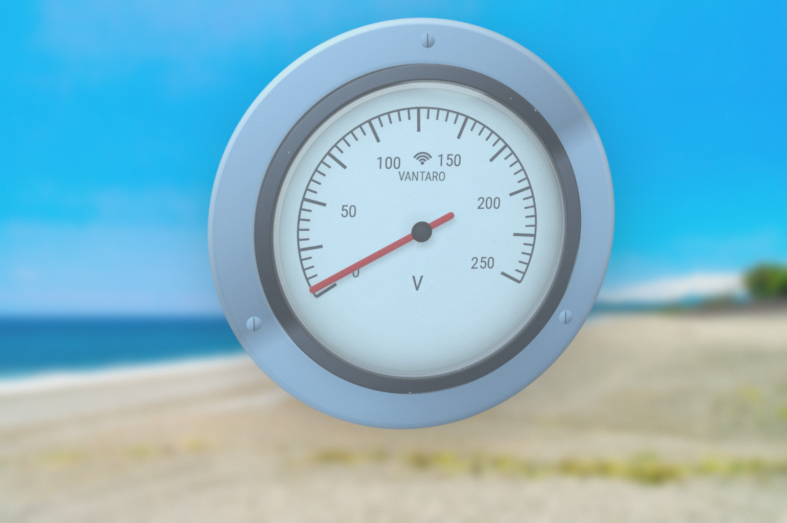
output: **5** V
